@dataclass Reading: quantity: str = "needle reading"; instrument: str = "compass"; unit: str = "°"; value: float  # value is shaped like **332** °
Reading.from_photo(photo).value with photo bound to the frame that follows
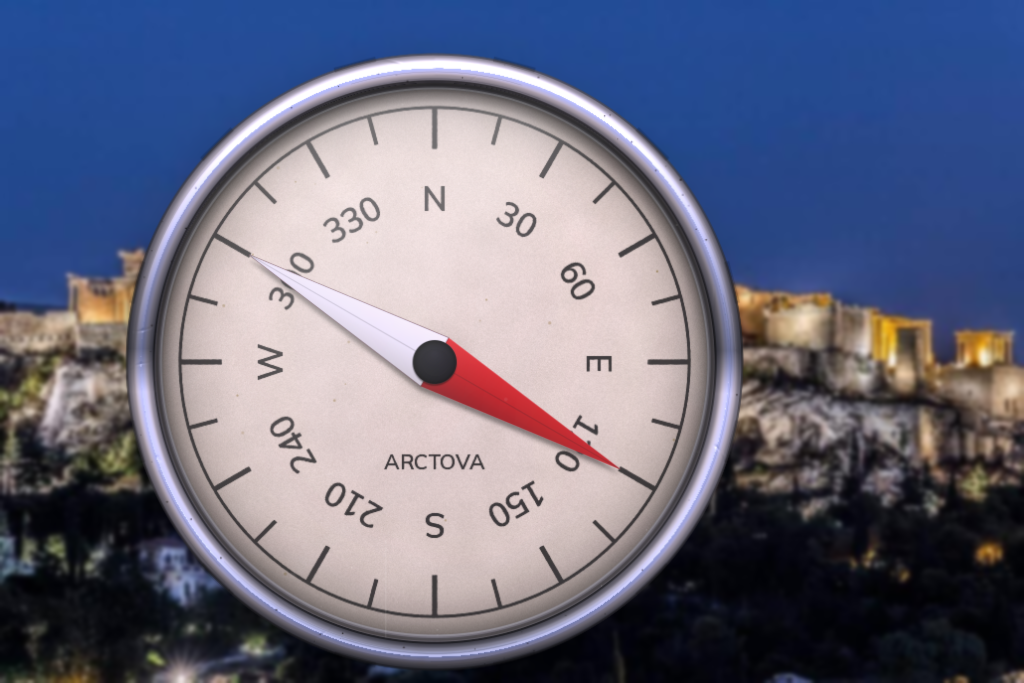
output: **120** °
